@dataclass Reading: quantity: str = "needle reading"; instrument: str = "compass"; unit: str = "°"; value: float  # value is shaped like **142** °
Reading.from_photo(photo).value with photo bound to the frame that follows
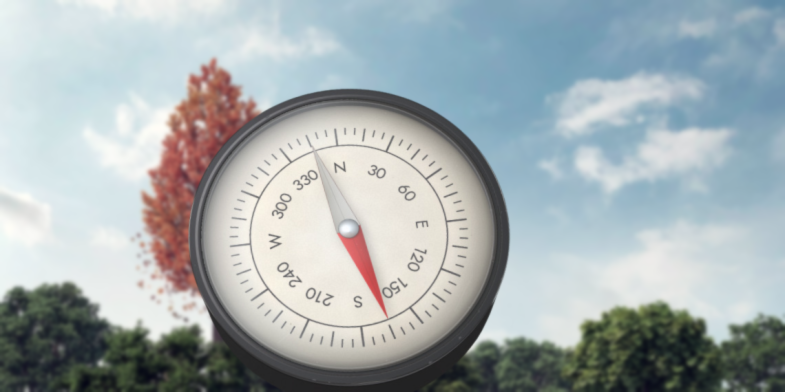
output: **165** °
